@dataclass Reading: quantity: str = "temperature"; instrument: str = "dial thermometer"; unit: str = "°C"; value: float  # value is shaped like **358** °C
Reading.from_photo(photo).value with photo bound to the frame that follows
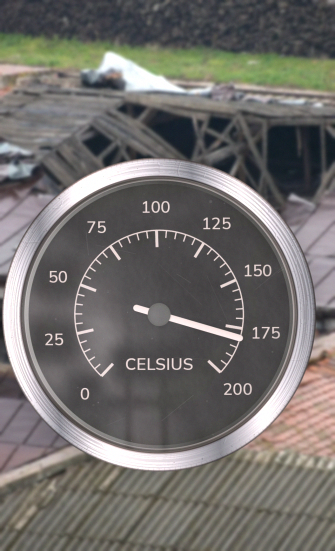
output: **180** °C
